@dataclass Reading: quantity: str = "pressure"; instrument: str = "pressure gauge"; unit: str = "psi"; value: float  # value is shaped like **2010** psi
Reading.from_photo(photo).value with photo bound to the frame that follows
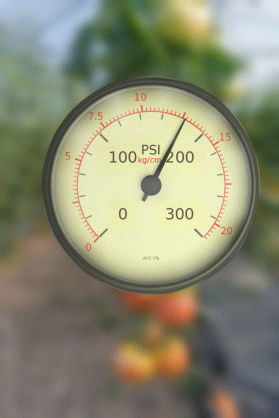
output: **180** psi
